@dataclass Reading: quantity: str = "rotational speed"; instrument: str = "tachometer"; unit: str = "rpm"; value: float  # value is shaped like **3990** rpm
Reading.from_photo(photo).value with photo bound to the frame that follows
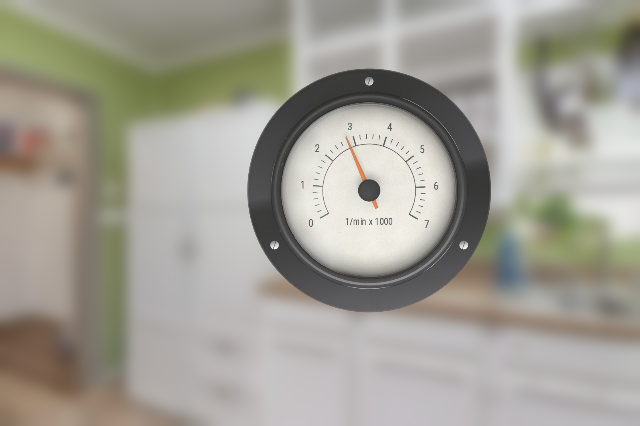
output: **2800** rpm
